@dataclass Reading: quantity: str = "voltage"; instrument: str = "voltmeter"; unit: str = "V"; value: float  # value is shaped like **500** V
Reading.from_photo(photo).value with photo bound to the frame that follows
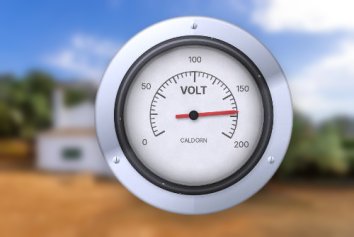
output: **170** V
